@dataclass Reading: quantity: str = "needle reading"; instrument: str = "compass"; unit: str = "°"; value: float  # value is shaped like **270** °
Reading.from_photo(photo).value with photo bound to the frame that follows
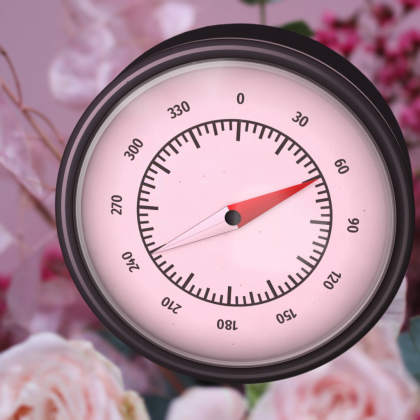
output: **60** °
